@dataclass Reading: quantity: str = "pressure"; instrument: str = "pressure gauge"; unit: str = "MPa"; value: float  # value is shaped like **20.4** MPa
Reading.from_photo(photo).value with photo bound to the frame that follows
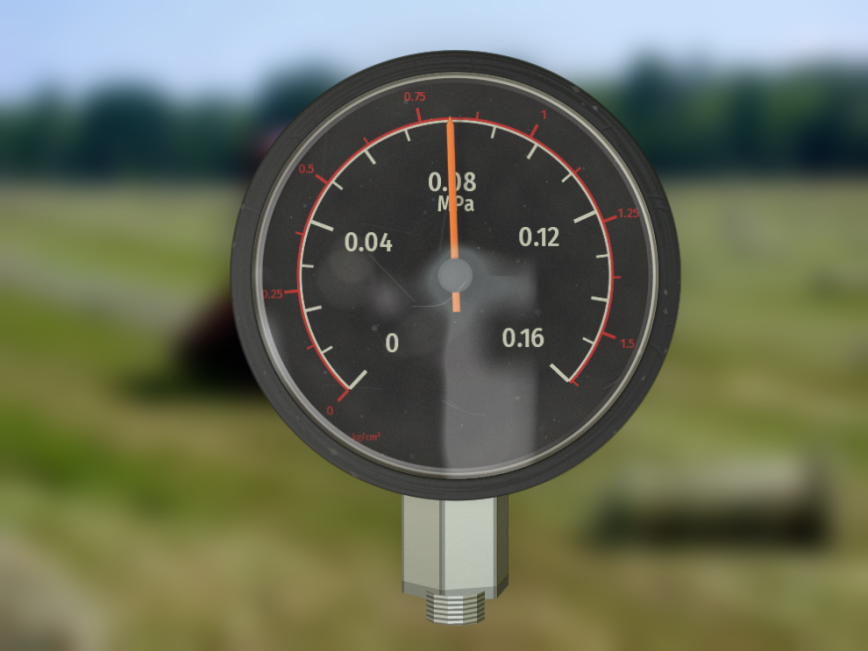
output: **0.08** MPa
